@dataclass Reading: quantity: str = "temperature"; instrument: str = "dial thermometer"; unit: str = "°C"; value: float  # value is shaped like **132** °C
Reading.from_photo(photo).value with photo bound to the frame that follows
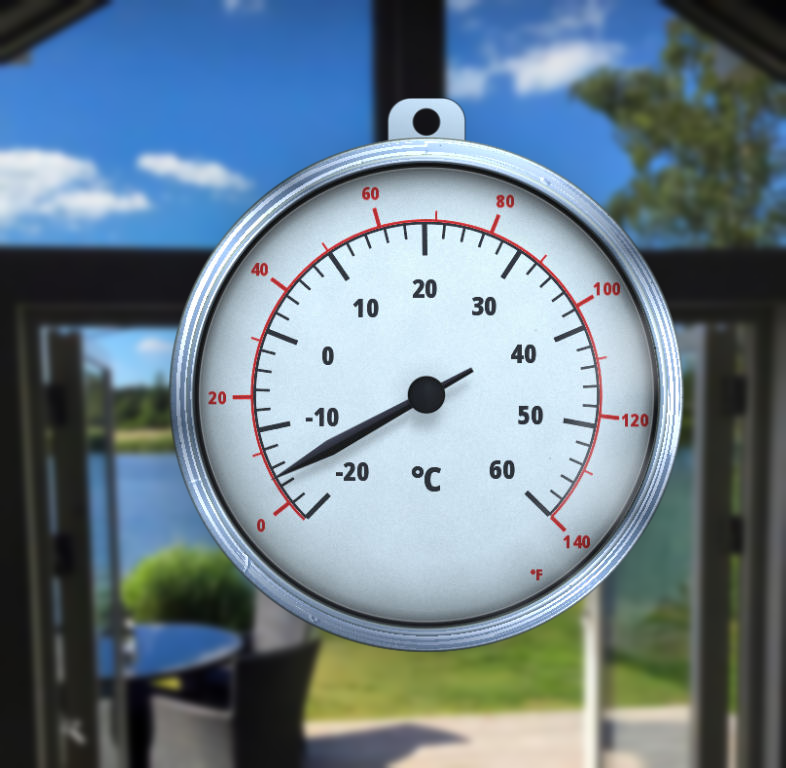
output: **-15** °C
